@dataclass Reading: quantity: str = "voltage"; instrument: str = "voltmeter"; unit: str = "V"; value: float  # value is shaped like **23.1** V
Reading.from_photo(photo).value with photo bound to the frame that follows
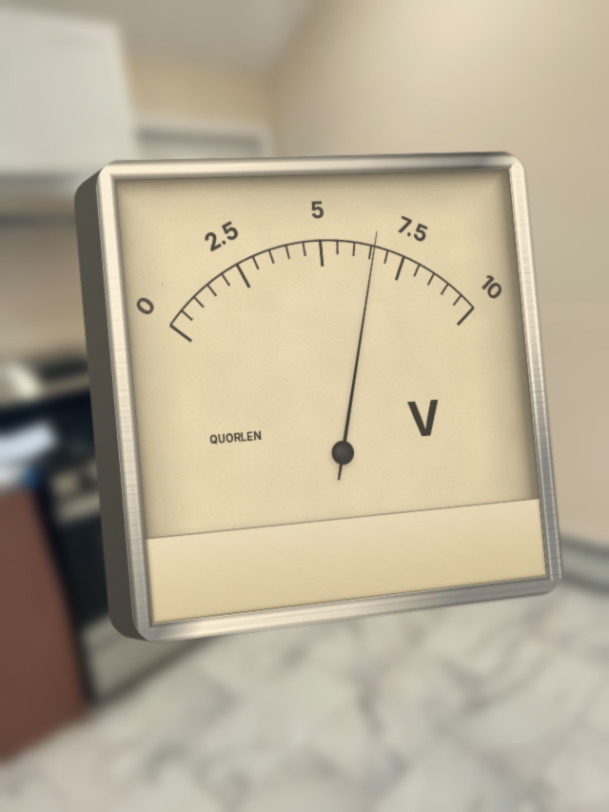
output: **6.5** V
